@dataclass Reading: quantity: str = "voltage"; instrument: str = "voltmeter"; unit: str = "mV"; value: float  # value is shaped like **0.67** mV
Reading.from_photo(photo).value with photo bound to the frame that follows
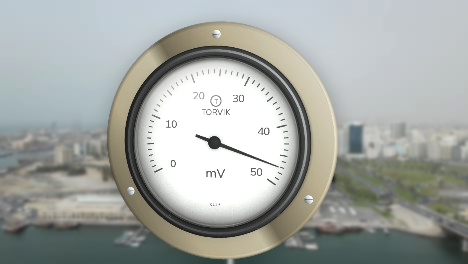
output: **47** mV
